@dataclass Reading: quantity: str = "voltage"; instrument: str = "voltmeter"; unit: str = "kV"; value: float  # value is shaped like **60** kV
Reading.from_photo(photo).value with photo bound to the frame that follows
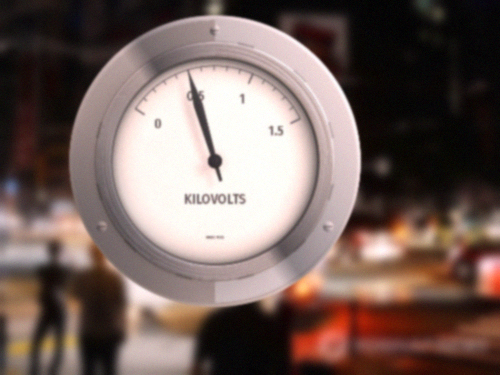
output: **0.5** kV
